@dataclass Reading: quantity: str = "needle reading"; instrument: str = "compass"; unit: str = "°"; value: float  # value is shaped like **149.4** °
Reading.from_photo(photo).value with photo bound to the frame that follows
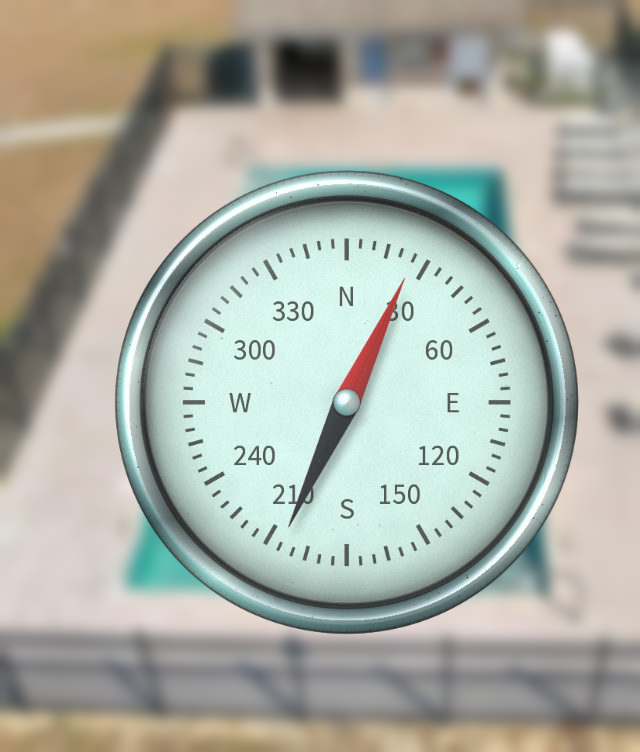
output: **25** °
